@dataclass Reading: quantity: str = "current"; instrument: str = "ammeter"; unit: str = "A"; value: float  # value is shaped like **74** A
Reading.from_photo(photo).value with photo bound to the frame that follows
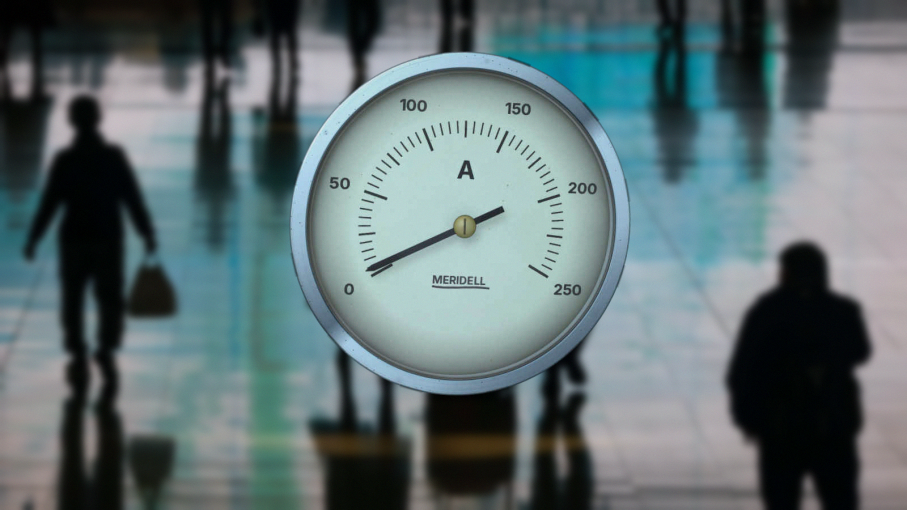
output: **5** A
